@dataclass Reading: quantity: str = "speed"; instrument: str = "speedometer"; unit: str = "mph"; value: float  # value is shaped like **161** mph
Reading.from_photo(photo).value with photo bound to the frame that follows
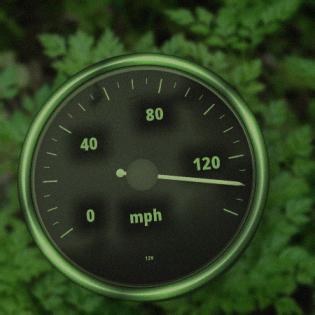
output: **130** mph
